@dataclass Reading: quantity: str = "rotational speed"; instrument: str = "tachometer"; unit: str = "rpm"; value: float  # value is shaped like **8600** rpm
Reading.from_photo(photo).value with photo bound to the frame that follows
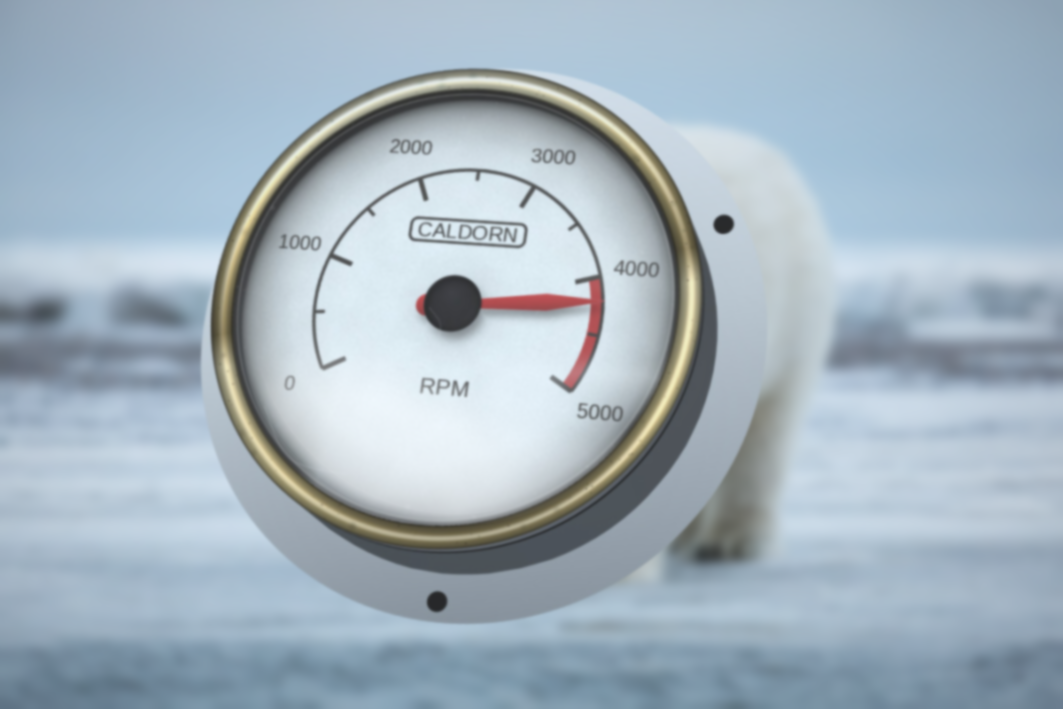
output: **4250** rpm
